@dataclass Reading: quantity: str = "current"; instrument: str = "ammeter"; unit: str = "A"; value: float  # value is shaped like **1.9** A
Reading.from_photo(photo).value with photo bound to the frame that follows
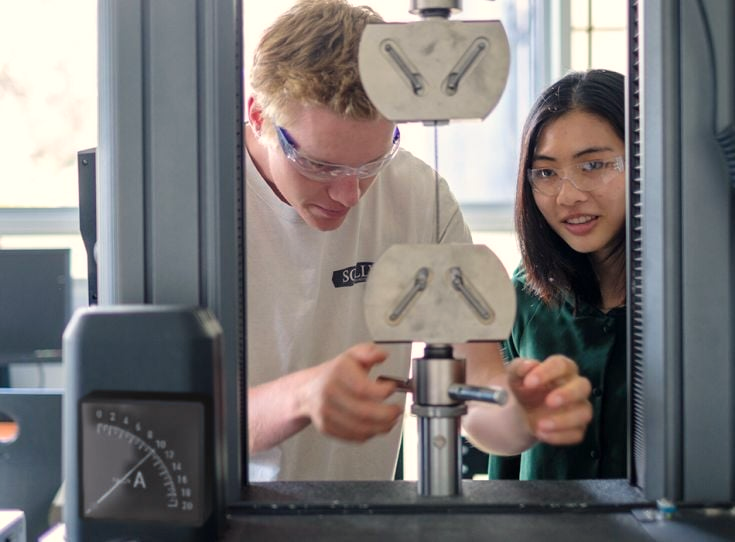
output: **10** A
